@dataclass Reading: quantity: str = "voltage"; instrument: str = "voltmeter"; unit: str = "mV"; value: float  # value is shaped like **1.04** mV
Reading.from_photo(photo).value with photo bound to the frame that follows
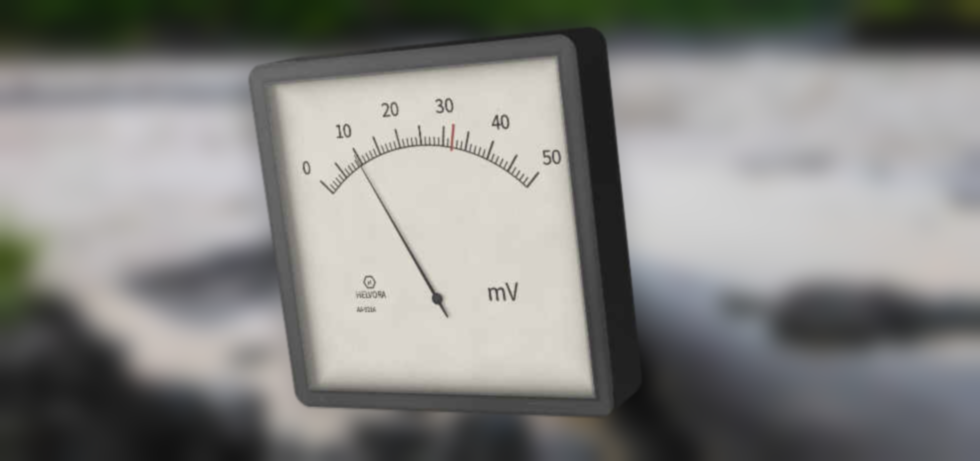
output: **10** mV
